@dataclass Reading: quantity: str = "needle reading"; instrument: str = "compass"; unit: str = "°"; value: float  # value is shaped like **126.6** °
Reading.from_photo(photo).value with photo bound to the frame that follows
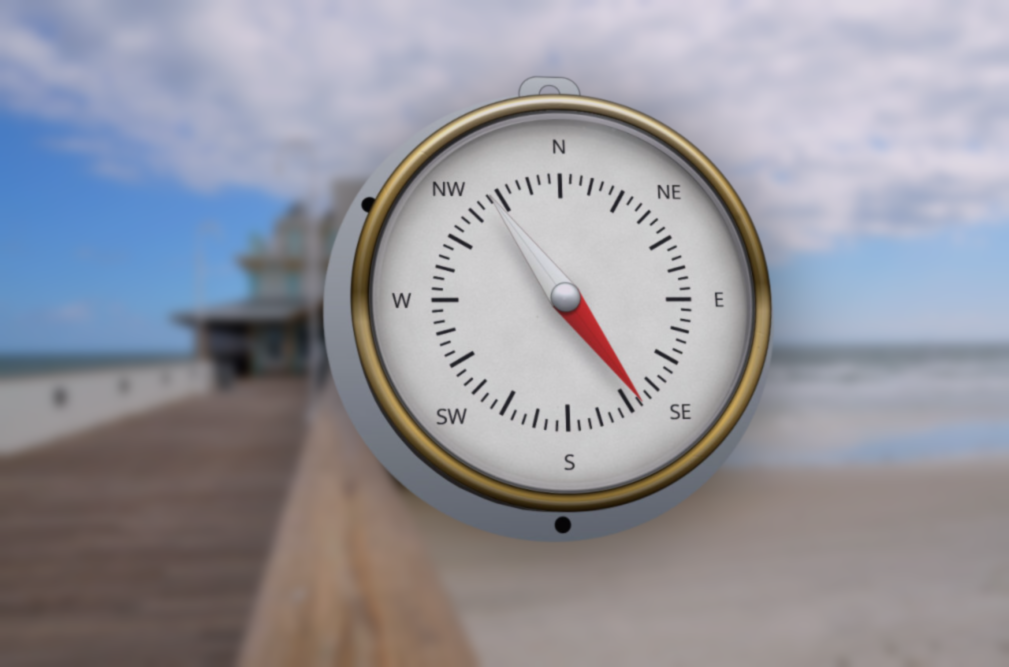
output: **145** °
